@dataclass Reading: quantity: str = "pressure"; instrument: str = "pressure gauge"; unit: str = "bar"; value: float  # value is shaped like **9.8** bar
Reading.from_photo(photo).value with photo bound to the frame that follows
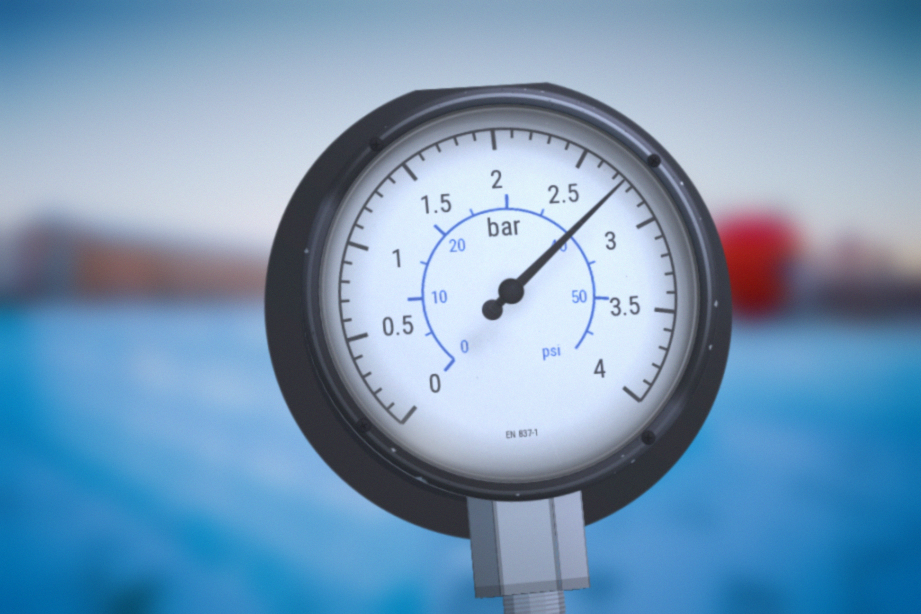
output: **2.75** bar
